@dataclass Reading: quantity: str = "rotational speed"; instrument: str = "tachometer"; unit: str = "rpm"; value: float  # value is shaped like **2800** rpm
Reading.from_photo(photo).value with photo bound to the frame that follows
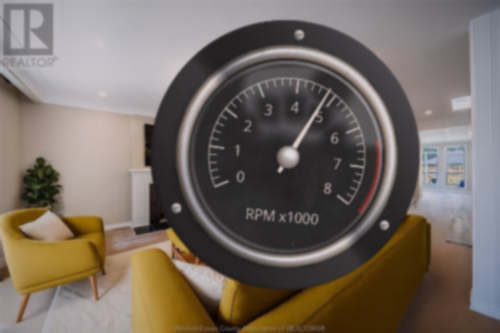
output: **4800** rpm
